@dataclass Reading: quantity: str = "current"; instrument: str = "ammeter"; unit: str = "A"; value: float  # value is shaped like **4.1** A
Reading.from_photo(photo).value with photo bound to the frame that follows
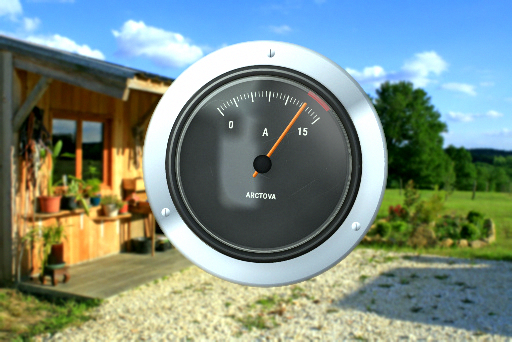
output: **12.5** A
